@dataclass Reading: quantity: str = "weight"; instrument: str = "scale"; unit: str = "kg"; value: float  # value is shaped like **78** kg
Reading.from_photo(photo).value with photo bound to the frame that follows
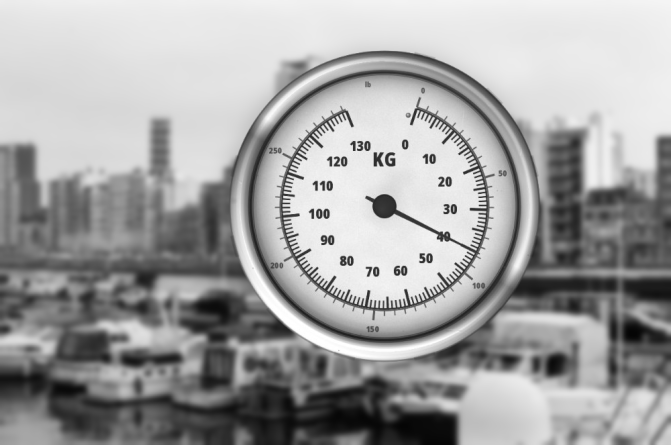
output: **40** kg
